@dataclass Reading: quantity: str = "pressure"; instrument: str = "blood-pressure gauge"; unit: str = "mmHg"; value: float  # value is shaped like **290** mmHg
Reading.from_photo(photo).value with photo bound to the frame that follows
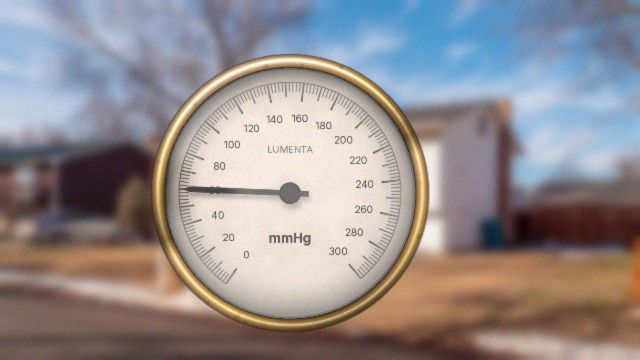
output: **60** mmHg
